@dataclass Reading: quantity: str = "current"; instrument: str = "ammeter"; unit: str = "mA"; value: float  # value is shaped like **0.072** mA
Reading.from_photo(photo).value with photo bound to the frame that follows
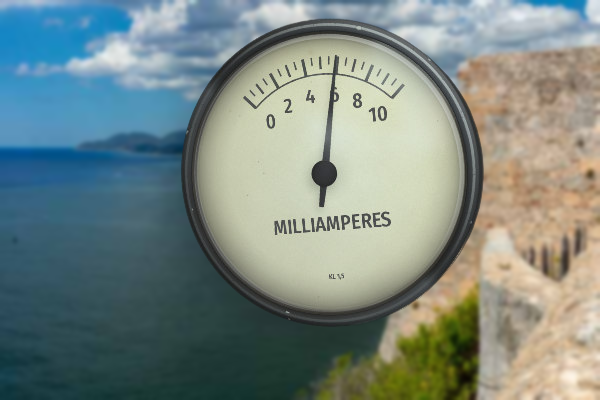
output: **6** mA
